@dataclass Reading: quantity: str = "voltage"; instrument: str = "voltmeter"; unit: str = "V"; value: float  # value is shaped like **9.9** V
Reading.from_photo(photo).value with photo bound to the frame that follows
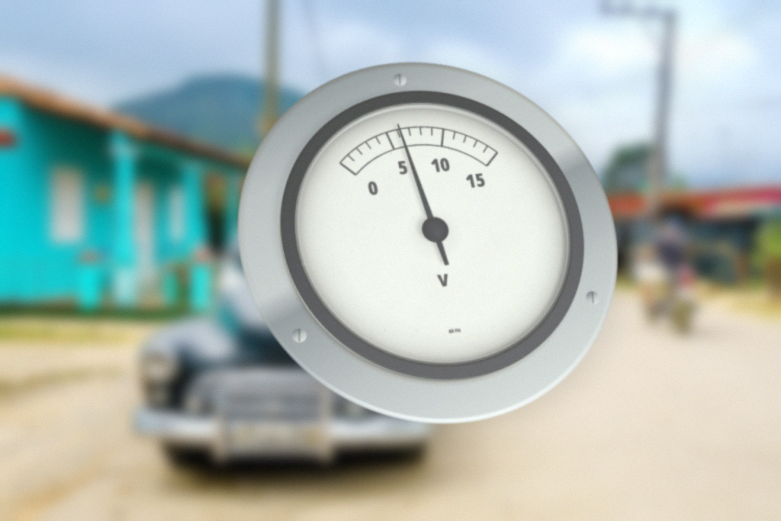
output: **6** V
